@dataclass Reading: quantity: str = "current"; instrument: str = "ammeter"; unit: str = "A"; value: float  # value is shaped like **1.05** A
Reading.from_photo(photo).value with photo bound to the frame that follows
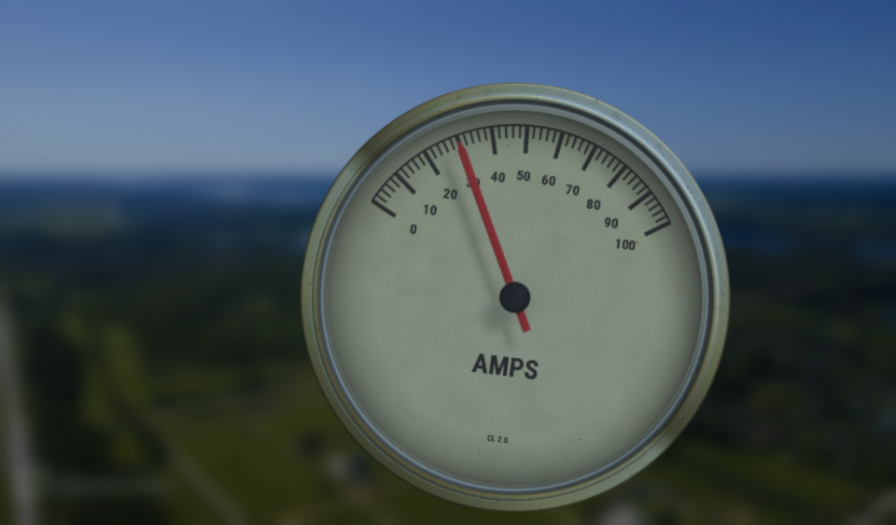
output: **30** A
